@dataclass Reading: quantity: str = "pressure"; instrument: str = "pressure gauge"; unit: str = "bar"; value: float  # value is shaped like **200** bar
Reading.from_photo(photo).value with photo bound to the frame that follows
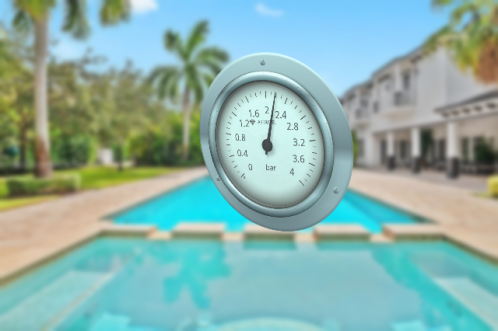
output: **2.2** bar
